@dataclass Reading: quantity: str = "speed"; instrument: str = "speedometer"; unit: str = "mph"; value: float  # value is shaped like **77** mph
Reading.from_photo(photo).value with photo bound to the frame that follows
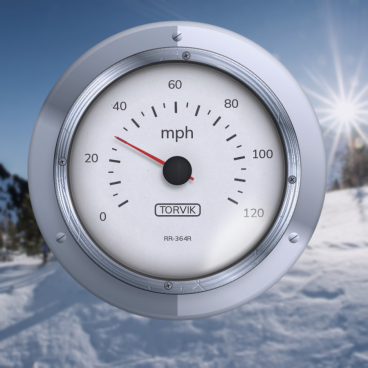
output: **30** mph
